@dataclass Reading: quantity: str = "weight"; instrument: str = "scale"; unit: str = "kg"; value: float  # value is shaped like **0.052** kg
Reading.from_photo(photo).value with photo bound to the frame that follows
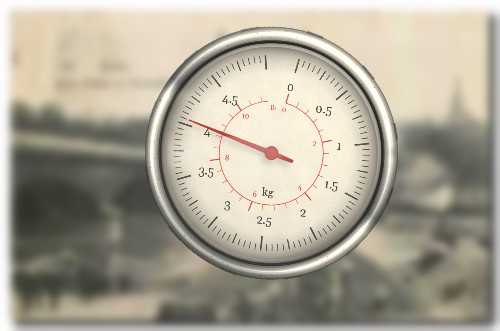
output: **4.05** kg
